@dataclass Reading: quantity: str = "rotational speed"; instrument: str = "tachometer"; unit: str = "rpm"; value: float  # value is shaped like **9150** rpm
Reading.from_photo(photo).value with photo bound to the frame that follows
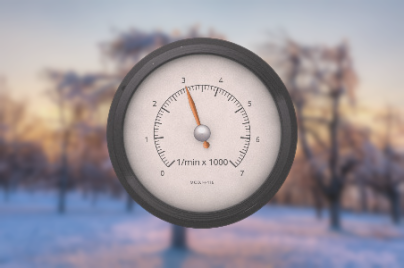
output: **3000** rpm
